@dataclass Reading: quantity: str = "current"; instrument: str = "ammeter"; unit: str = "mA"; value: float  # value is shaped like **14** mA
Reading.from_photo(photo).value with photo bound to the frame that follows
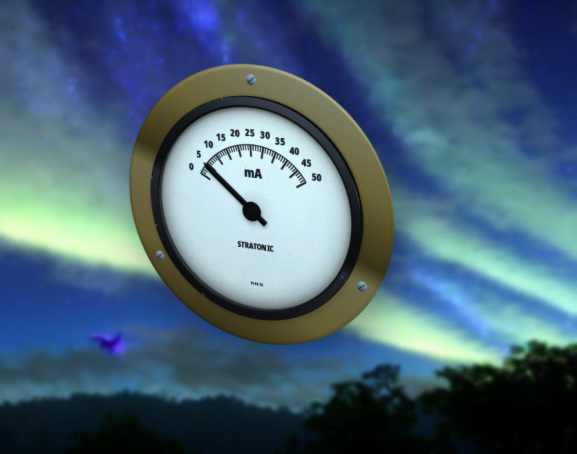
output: **5** mA
